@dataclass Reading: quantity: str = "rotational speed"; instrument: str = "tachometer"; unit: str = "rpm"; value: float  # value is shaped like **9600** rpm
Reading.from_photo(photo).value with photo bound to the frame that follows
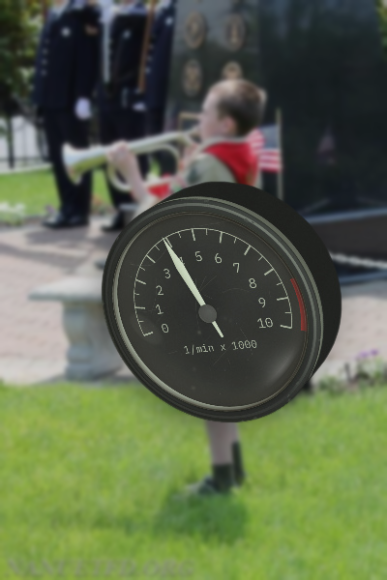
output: **4000** rpm
